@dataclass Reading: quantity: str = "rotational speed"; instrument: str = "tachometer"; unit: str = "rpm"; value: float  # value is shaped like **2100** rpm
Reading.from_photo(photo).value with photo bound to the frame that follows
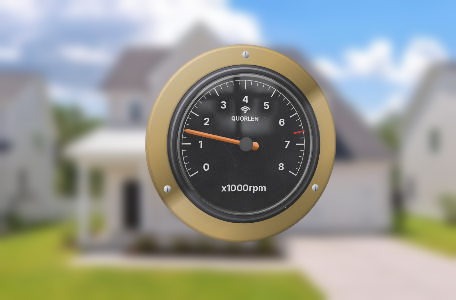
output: **1400** rpm
